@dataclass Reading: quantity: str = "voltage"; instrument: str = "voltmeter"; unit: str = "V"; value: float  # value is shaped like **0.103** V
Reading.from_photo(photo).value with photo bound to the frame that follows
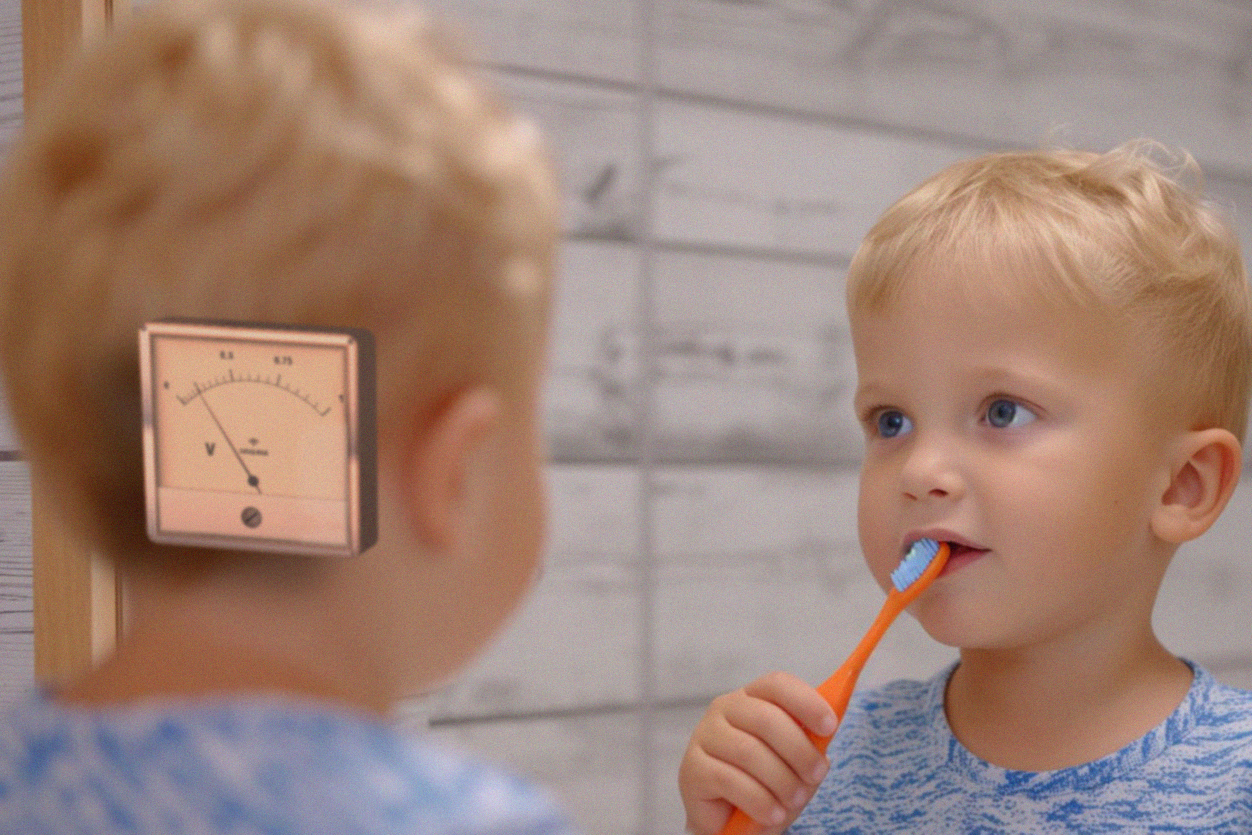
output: **0.25** V
